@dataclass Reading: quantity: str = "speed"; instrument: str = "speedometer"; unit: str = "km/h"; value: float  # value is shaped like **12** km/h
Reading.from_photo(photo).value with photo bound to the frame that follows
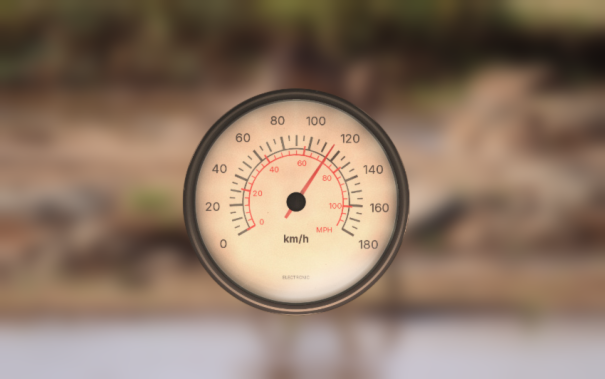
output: **115** km/h
